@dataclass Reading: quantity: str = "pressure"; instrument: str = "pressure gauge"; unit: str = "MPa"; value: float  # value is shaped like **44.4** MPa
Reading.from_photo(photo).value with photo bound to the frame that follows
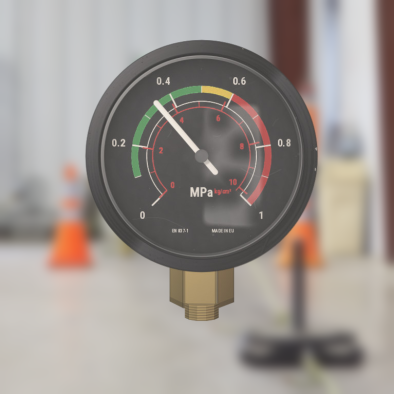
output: **0.35** MPa
